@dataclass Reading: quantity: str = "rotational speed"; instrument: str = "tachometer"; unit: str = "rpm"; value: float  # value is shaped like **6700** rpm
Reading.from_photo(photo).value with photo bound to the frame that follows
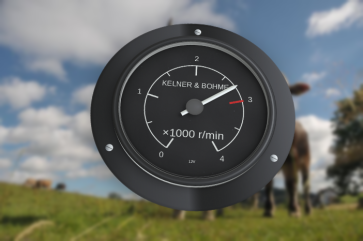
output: **2750** rpm
